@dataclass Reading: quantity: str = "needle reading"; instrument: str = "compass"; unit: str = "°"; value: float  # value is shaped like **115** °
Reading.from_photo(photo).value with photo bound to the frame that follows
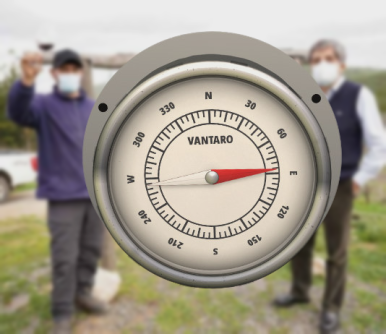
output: **85** °
